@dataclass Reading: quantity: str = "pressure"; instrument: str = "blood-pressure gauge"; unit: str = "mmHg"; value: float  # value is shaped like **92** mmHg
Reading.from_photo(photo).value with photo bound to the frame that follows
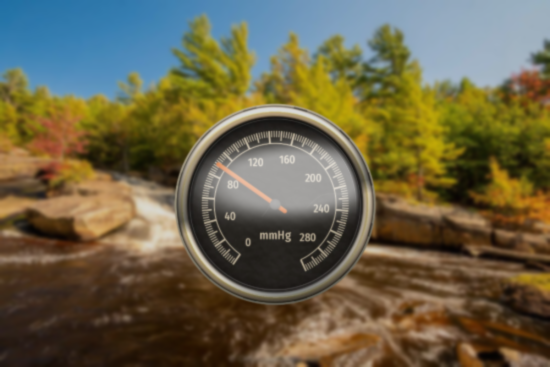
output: **90** mmHg
